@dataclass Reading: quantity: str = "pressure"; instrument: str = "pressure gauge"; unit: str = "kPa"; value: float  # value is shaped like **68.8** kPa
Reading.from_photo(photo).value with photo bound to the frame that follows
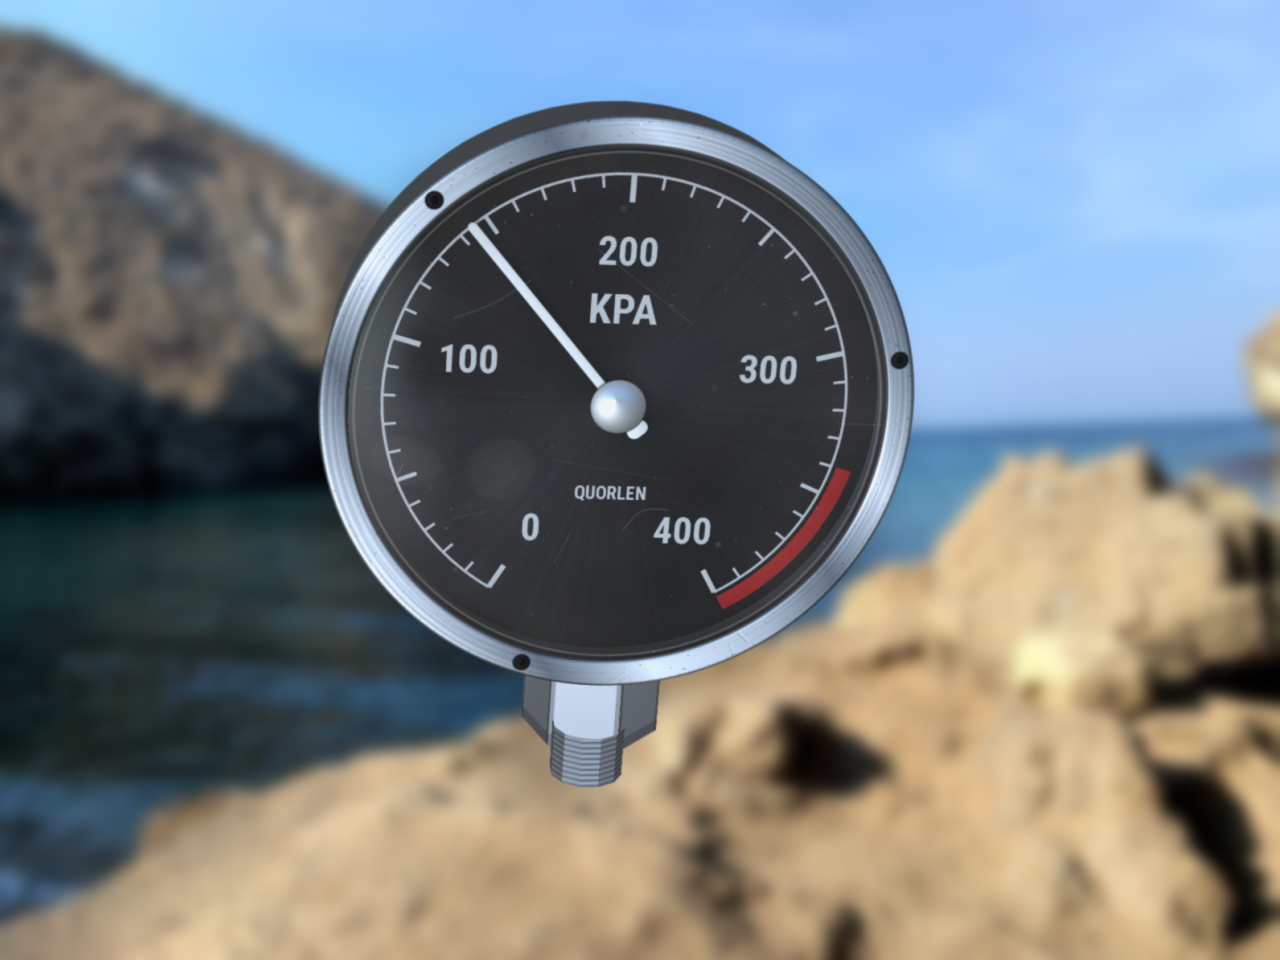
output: **145** kPa
